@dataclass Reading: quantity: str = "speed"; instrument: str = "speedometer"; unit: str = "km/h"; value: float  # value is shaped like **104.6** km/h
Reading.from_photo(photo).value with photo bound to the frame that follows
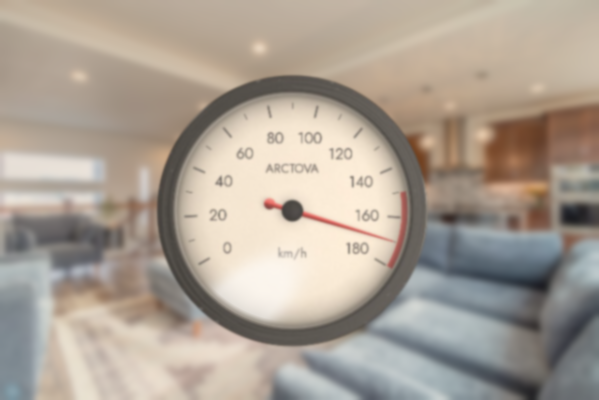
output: **170** km/h
